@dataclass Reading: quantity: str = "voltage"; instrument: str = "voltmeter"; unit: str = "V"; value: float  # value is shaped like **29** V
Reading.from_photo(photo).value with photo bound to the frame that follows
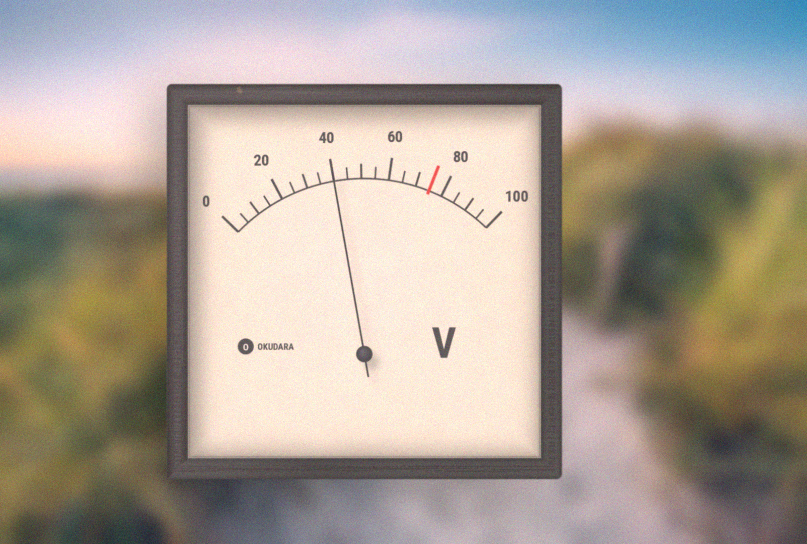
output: **40** V
